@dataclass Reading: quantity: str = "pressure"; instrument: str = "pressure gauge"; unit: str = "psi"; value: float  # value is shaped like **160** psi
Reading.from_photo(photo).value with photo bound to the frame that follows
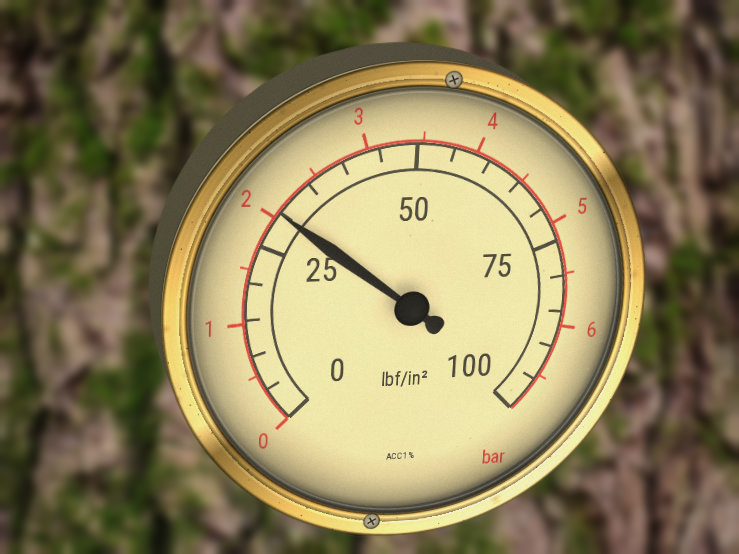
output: **30** psi
